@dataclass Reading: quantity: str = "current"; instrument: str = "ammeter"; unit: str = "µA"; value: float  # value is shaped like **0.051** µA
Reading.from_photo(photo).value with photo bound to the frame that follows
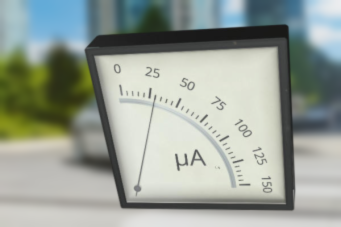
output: **30** µA
